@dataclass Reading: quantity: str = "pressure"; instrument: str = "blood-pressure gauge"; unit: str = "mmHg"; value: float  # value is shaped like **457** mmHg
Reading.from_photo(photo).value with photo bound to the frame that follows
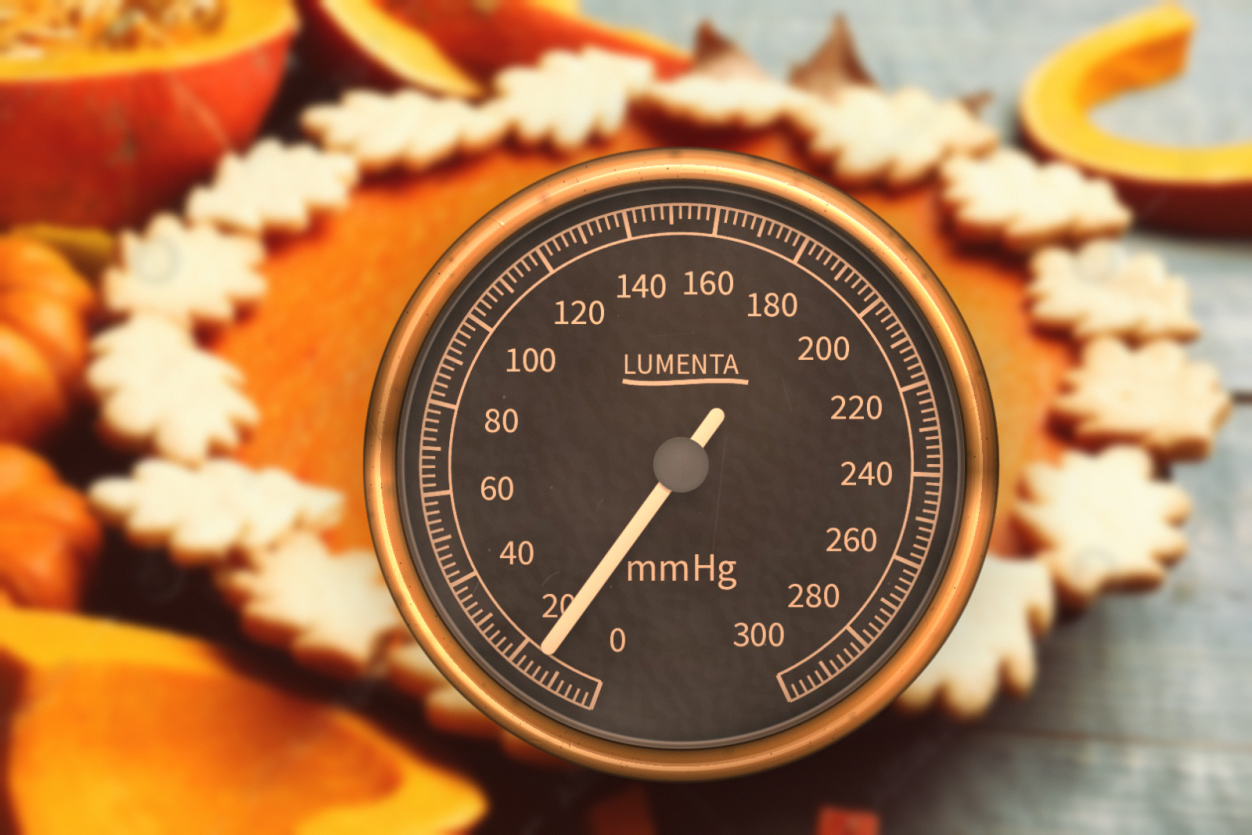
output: **15** mmHg
